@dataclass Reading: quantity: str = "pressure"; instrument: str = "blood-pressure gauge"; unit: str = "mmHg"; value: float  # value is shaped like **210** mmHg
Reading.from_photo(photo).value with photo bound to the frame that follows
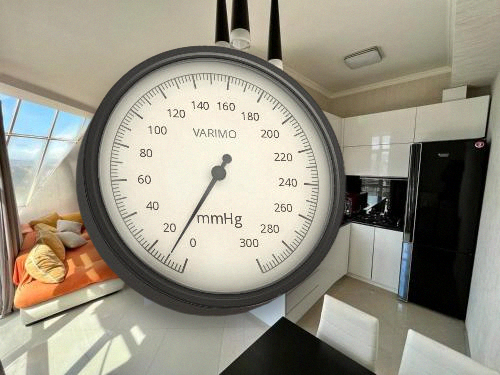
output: **10** mmHg
